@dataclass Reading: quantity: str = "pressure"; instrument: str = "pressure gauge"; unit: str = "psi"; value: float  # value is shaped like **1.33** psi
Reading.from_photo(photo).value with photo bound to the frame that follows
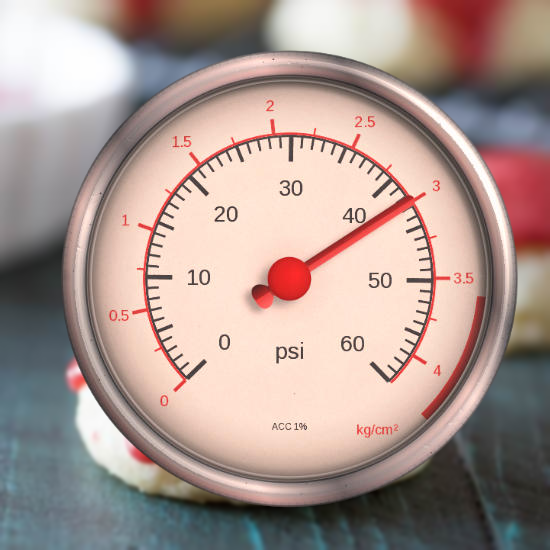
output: **42.5** psi
